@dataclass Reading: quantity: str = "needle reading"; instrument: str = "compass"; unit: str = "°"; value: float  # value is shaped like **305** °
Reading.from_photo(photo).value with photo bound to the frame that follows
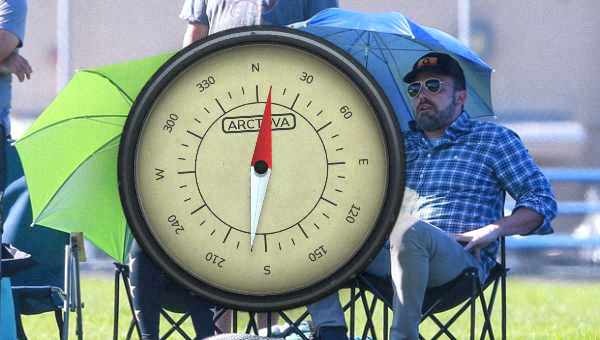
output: **10** °
